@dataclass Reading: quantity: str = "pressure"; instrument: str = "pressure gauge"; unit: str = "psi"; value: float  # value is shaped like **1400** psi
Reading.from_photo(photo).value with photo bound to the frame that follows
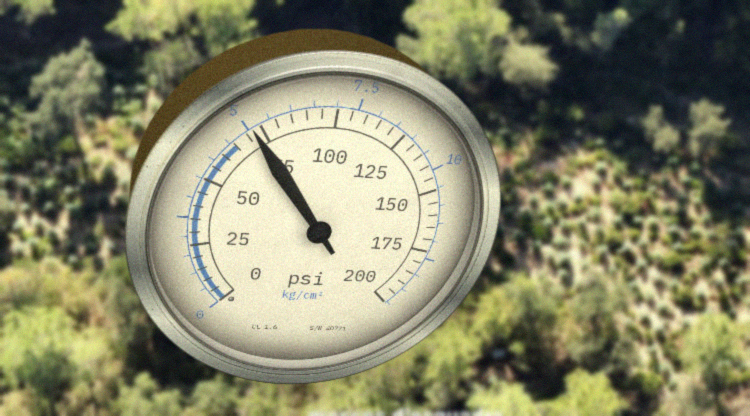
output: **72.5** psi
